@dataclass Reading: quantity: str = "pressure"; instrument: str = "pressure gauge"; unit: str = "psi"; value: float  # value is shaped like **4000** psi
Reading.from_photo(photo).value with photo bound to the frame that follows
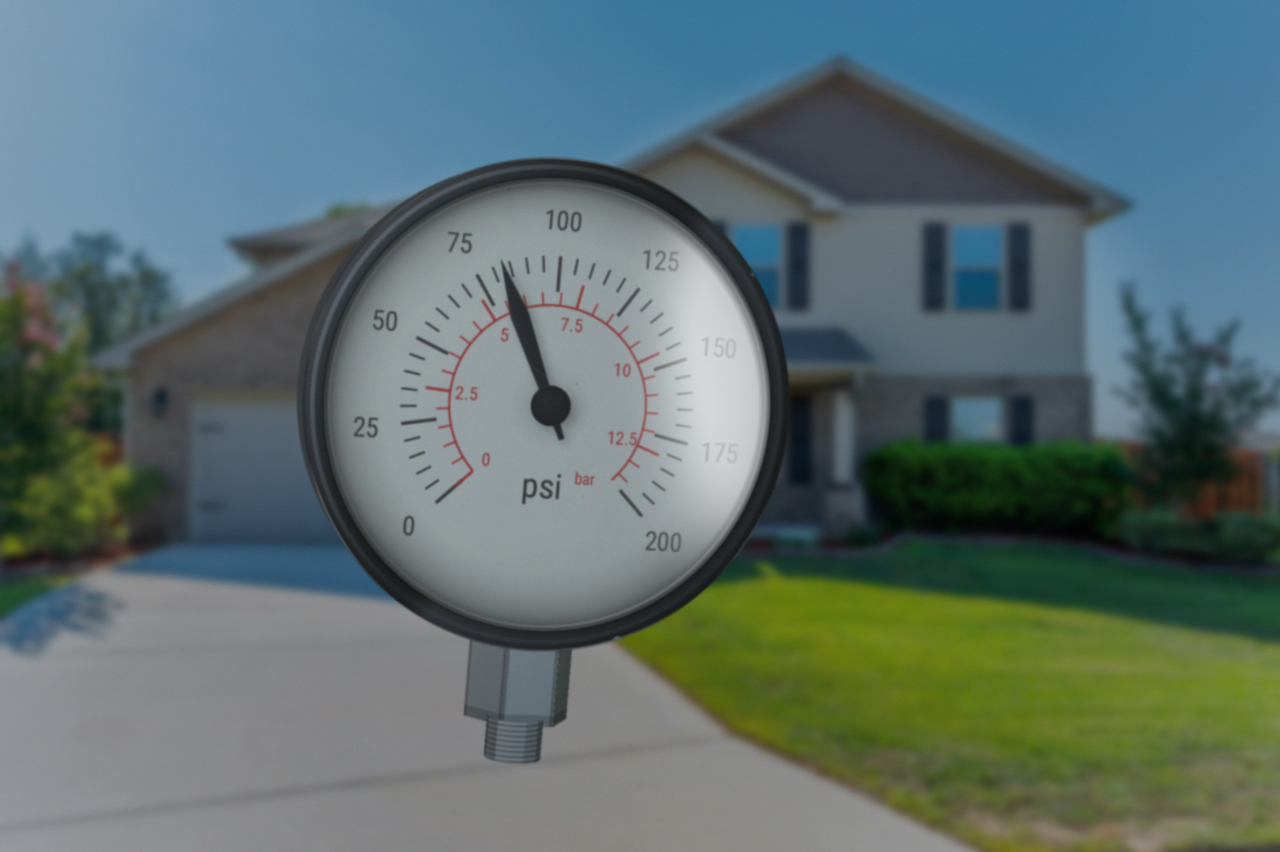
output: **82.5** psi
